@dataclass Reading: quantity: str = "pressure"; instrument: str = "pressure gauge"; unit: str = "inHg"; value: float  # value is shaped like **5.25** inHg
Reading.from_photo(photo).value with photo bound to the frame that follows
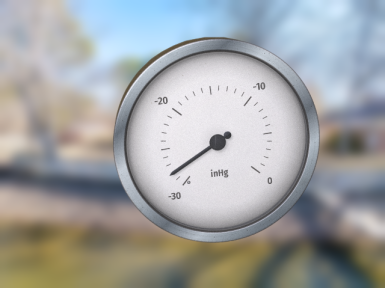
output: **-28** inHg
